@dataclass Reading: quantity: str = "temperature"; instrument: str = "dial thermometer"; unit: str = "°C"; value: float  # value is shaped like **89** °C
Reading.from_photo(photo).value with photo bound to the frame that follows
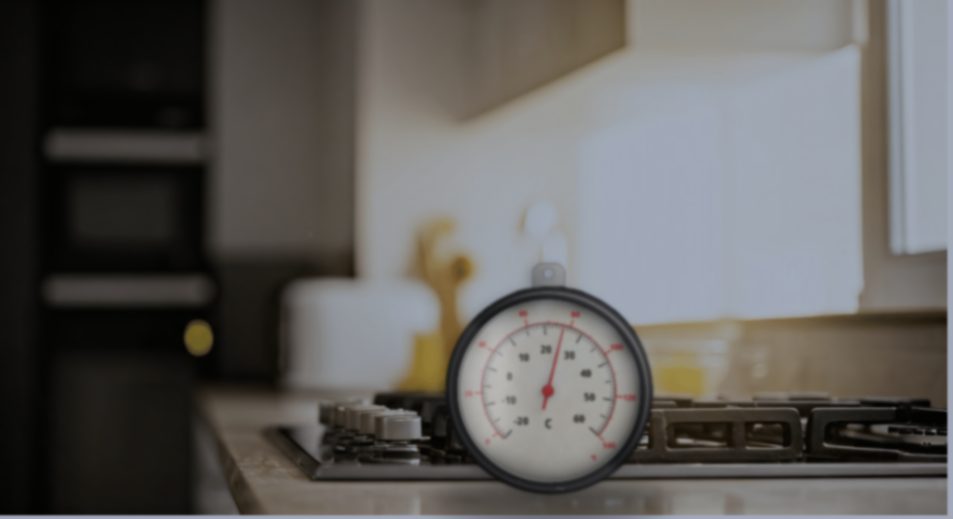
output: **25** °C
